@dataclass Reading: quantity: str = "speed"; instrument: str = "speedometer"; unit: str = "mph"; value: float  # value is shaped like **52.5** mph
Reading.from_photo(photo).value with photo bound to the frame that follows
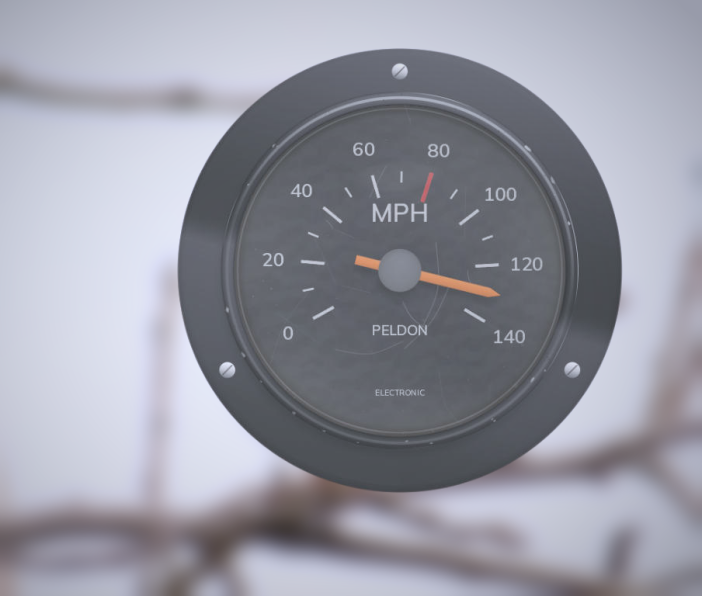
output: **130** mph
